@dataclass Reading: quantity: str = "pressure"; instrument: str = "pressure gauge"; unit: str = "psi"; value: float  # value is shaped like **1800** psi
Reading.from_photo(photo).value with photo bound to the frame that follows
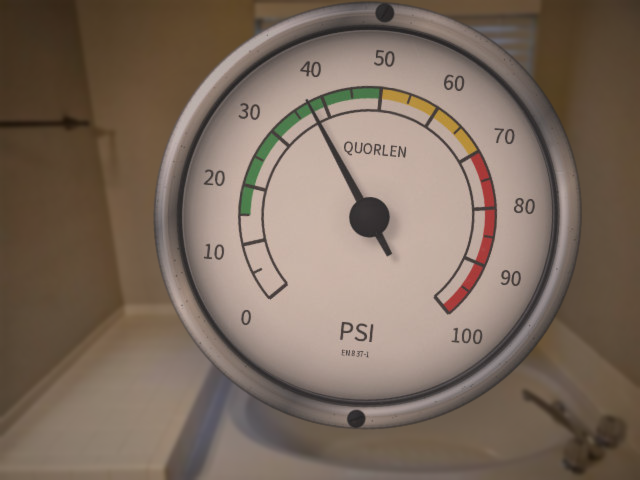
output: **37.5** psi
